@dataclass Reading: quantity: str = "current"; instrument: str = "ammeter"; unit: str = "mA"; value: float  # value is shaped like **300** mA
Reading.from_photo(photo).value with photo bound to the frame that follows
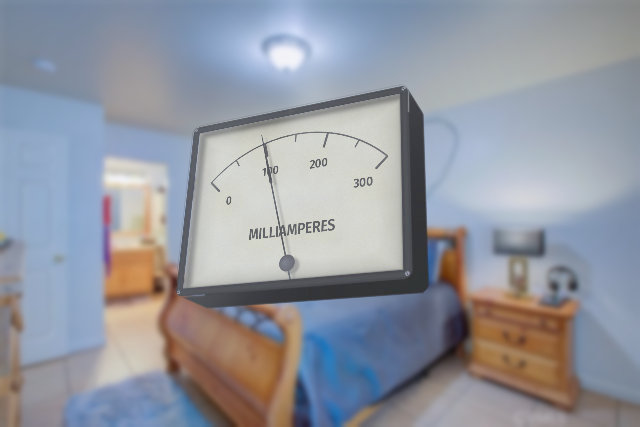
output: **100** mA
